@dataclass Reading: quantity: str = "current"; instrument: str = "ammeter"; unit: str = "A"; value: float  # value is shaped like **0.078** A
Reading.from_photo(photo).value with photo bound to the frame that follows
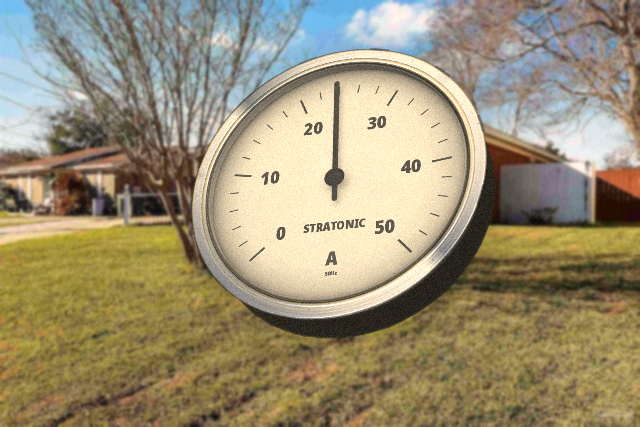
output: **24** A
